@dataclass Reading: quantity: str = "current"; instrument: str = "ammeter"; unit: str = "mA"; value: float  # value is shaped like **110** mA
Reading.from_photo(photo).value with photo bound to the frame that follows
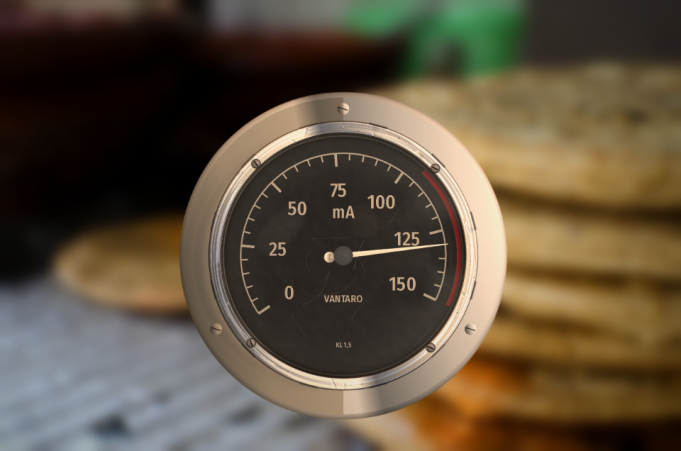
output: **130** mA
